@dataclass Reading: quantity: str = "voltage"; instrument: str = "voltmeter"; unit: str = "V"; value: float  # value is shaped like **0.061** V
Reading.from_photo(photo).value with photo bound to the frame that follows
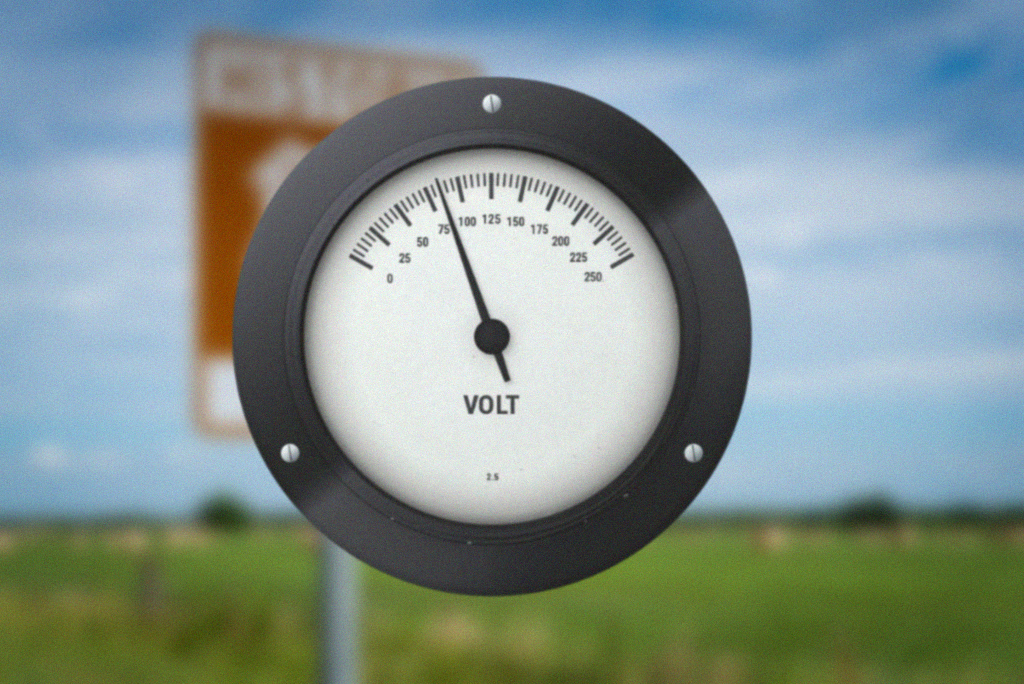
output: **85** V
